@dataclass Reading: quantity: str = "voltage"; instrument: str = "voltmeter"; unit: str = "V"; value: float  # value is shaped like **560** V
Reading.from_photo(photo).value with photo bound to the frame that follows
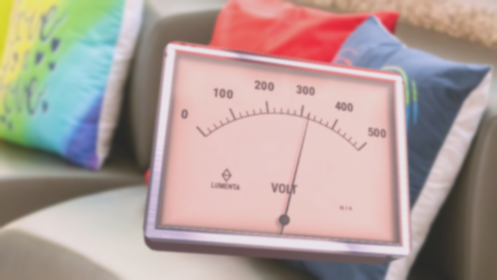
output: **320** V
